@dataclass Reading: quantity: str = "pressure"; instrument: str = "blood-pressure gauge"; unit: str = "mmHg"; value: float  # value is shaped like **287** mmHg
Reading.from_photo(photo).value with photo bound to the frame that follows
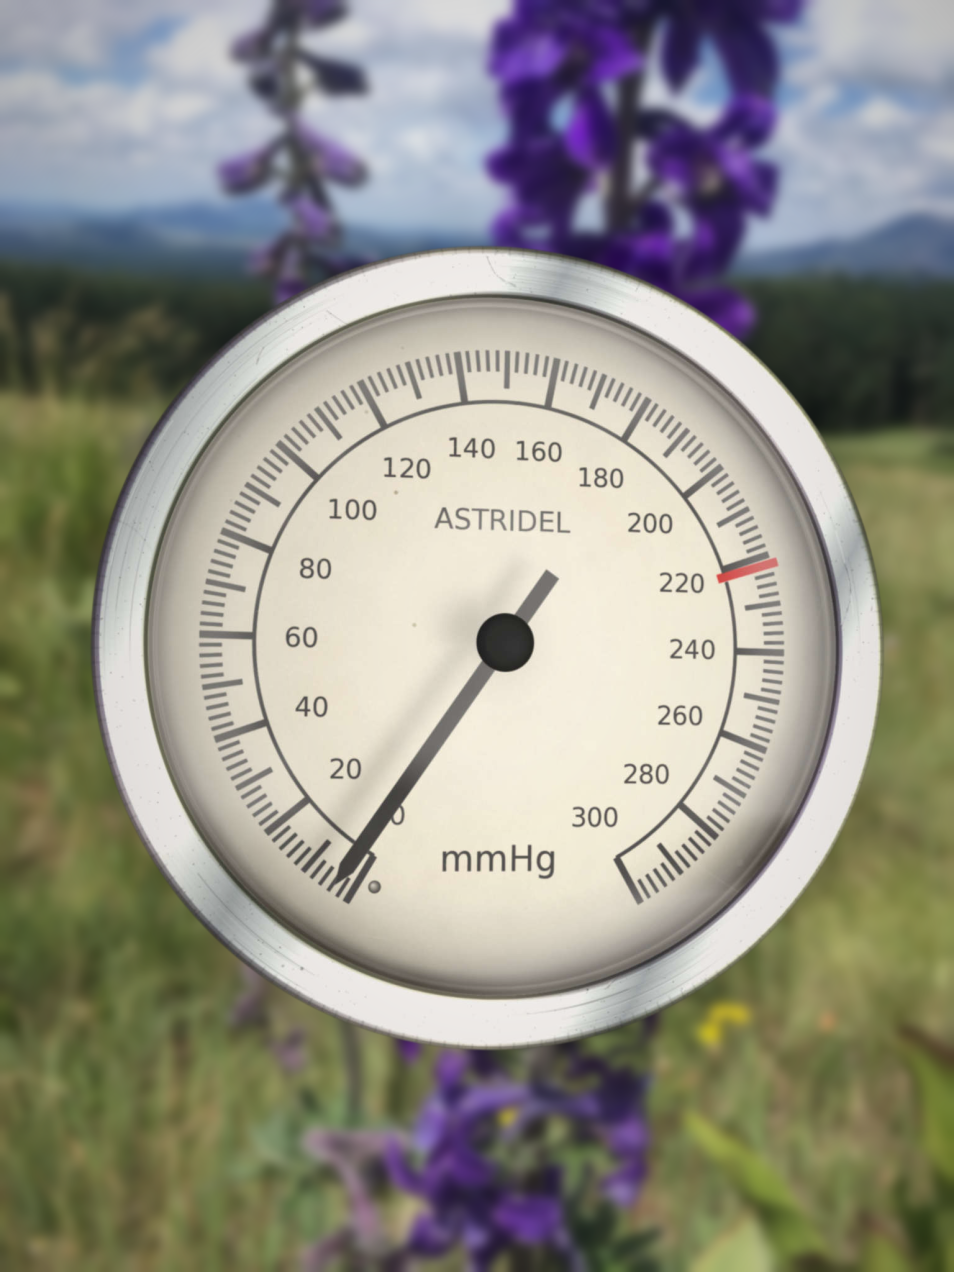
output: **4** mmHg
